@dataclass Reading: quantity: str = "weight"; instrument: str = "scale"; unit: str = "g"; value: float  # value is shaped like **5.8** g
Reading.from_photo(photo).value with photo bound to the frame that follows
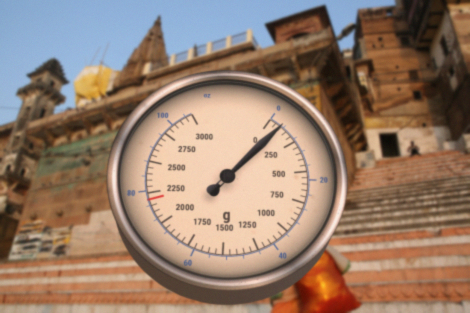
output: **100** g
